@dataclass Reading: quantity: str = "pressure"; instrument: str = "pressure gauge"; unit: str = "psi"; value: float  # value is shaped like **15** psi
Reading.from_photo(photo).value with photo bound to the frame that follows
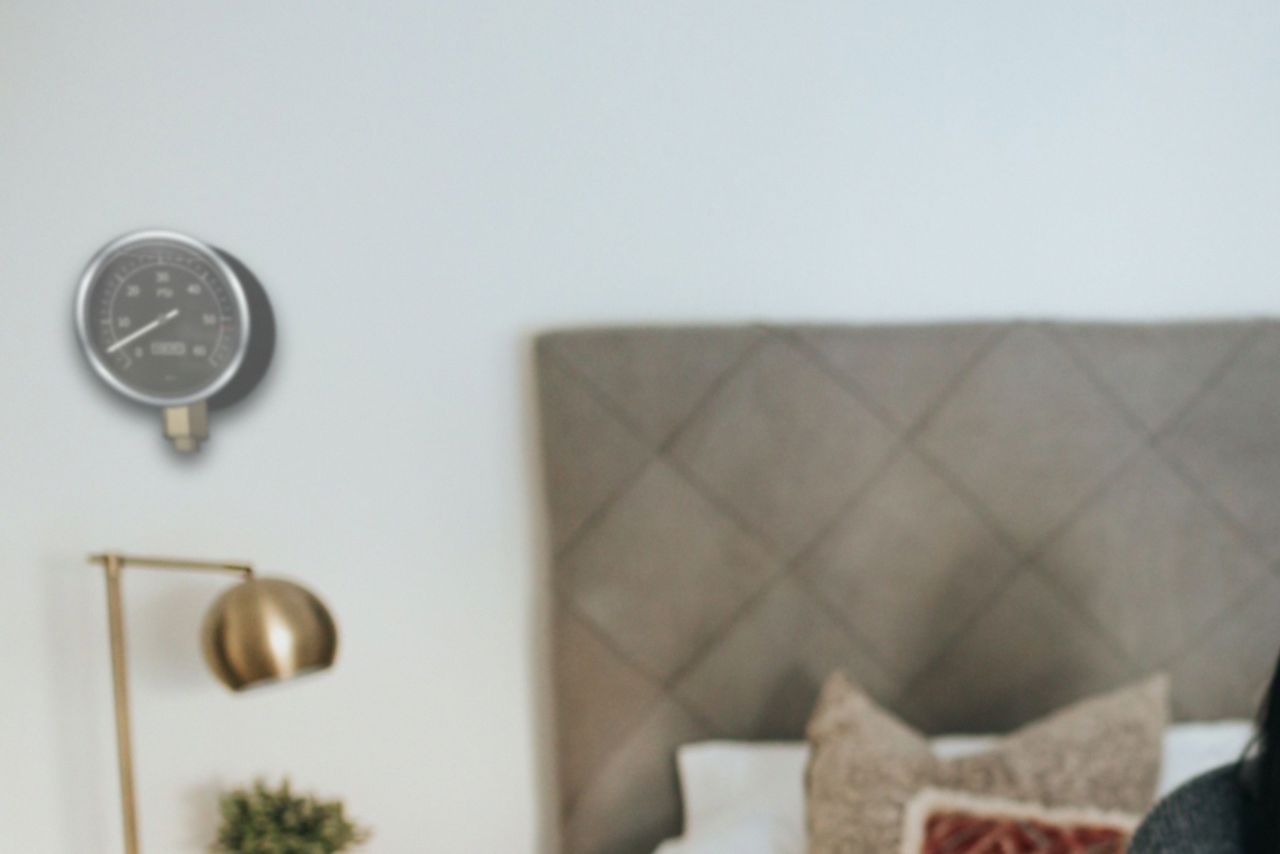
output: **4** psi
